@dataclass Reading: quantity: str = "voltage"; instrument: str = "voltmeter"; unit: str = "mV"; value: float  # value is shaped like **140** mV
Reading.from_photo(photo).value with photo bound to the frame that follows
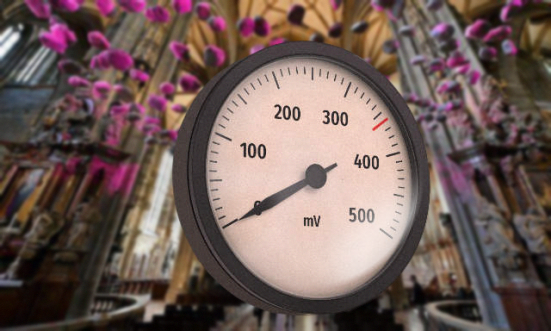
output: **0** mV
